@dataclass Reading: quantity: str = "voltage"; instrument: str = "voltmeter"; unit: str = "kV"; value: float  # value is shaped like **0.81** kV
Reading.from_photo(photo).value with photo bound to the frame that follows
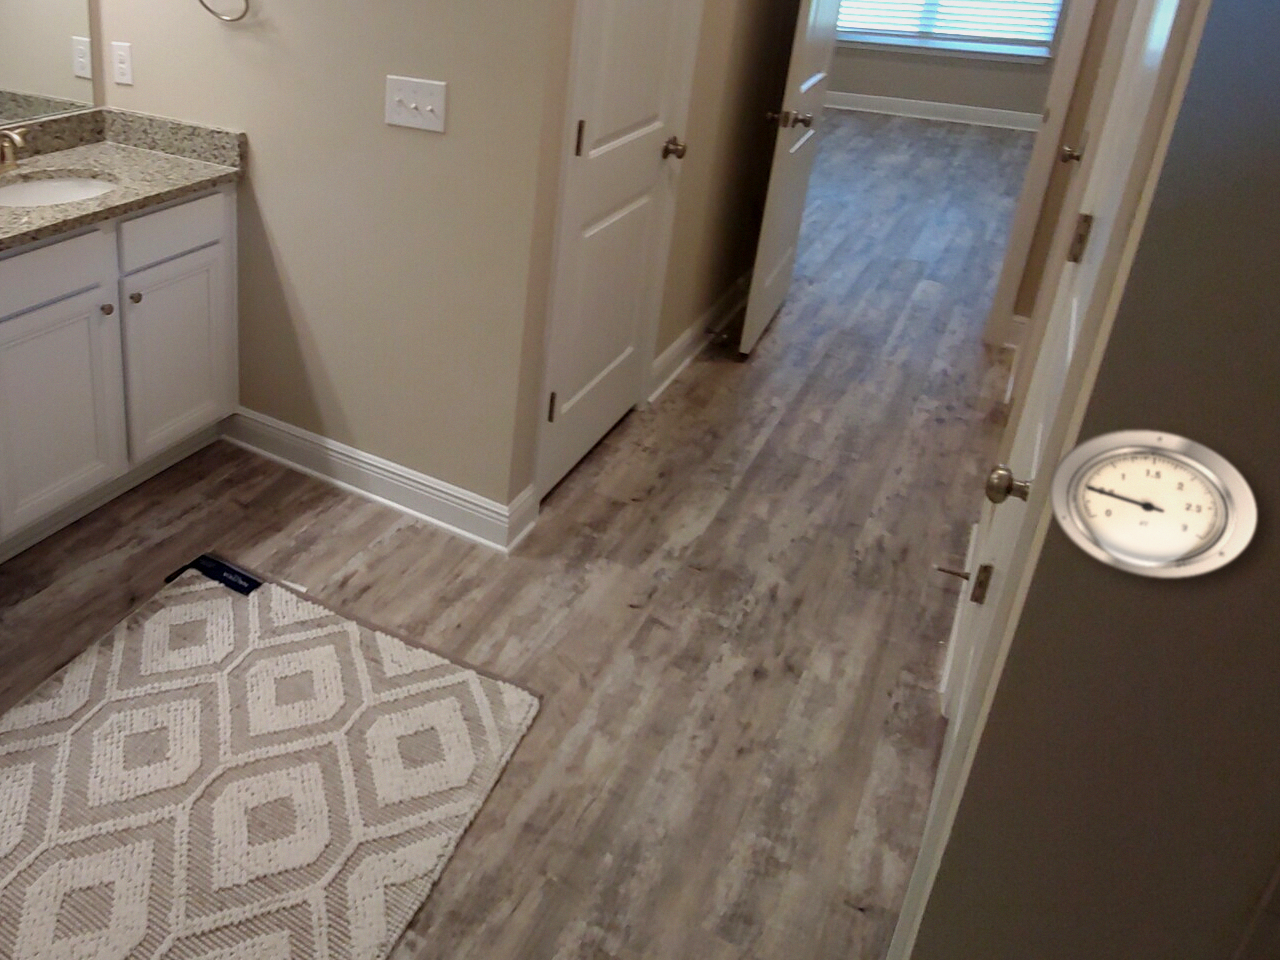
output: **0.5** kV
